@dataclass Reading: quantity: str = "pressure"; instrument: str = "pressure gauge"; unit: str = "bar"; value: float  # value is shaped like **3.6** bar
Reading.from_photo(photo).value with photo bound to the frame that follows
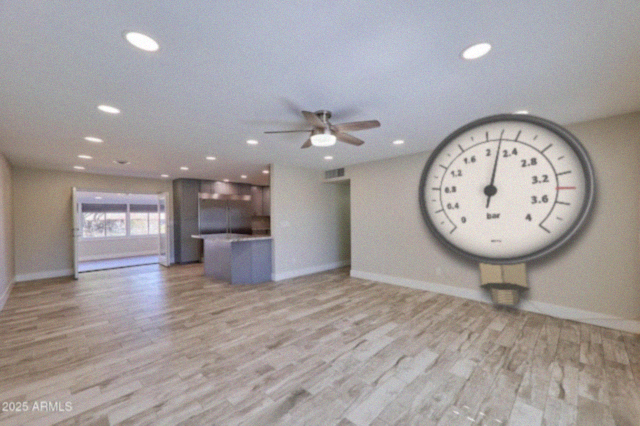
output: **2.2** bar
